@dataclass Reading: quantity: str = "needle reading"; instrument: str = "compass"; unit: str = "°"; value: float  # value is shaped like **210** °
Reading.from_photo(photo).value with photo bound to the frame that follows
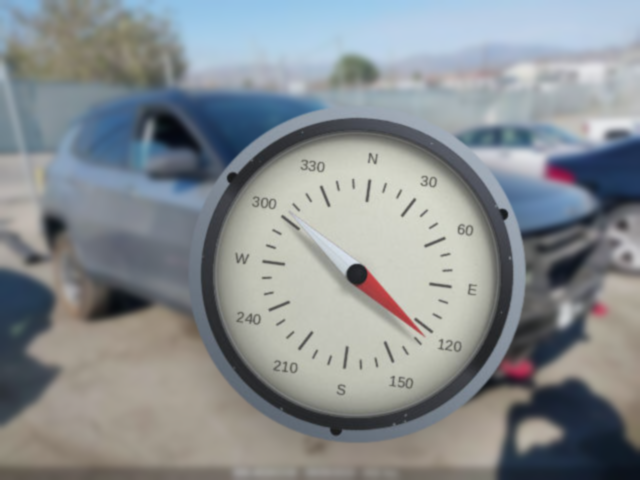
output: **125** °
